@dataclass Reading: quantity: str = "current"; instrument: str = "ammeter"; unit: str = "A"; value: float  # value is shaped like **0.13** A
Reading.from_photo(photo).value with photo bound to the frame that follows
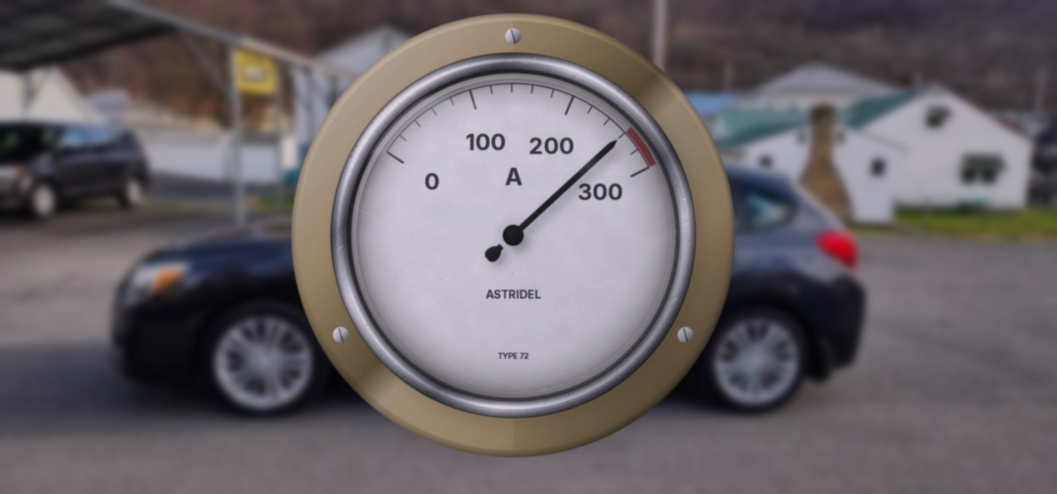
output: **260** A
